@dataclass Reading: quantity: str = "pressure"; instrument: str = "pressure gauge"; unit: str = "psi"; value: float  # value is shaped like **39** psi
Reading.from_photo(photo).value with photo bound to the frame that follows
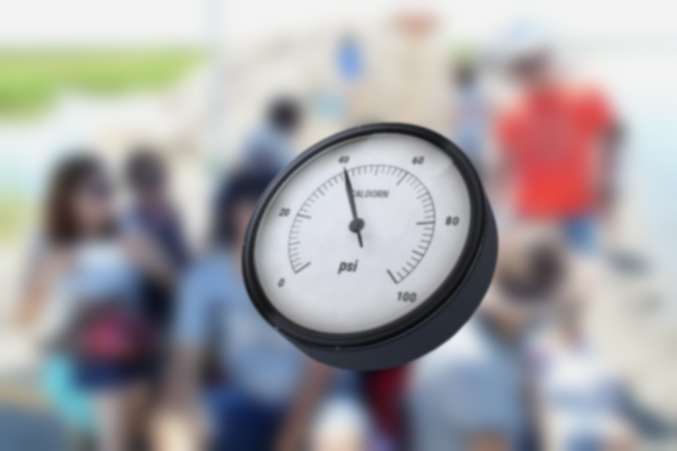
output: **40** psi
